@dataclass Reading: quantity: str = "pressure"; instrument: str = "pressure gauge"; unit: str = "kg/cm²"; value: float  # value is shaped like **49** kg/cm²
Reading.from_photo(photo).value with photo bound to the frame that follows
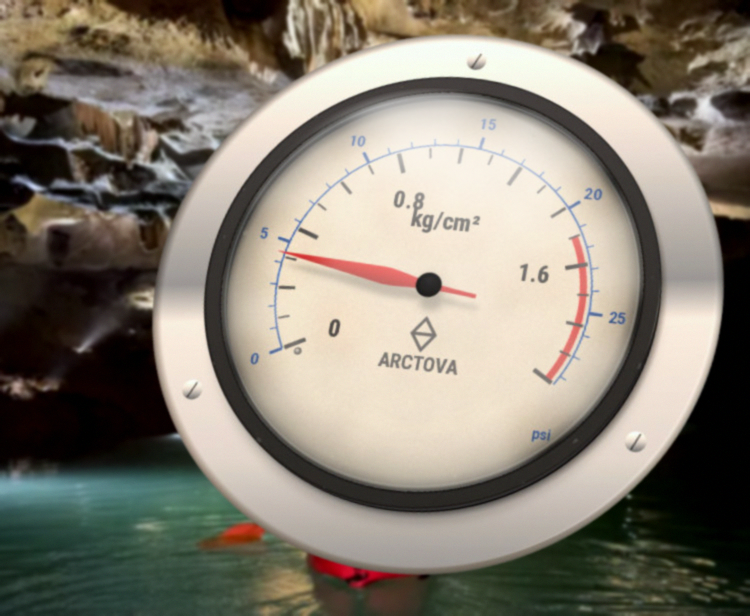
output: **0.3** kg/cm²
